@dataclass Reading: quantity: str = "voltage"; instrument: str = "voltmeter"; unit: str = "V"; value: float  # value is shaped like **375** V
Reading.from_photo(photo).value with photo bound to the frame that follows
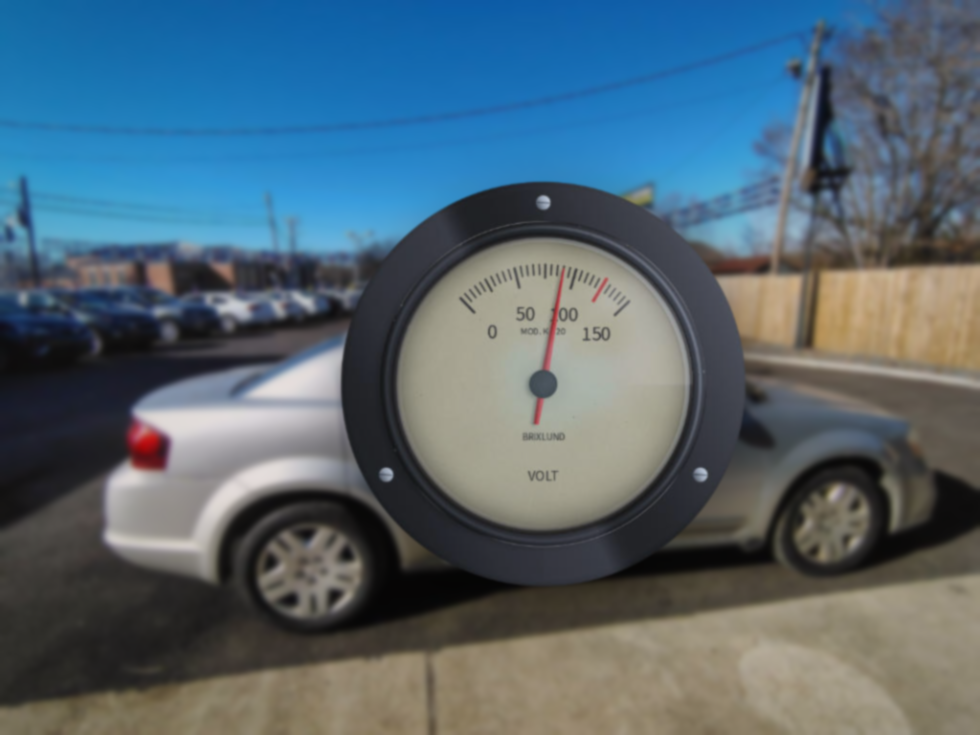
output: **90** V
